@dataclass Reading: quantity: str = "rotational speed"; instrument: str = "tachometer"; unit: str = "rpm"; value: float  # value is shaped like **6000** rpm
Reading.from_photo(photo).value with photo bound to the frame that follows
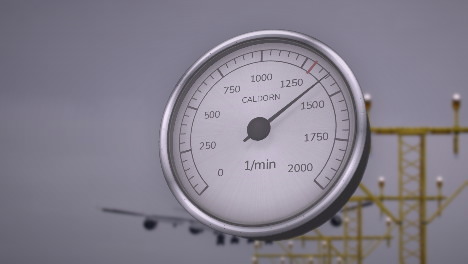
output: **1400** rpm
